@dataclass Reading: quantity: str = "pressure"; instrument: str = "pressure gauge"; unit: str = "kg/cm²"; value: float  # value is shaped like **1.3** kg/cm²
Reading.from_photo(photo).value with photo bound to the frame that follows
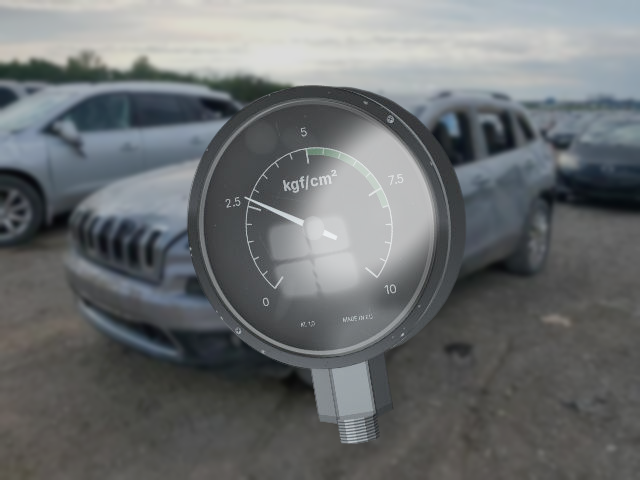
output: **2.75** kg/cm²
